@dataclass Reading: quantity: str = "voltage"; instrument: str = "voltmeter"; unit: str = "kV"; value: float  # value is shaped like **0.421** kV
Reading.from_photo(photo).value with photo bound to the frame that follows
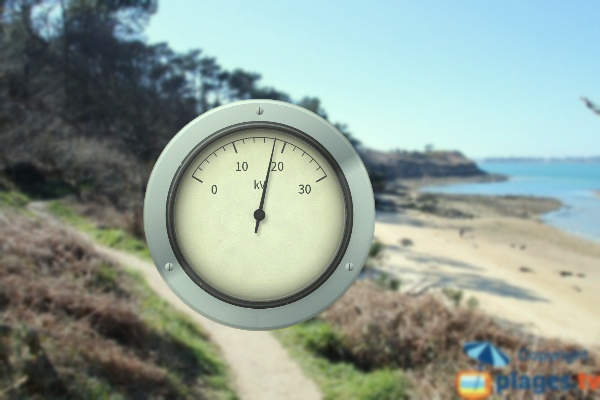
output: **18** kV
